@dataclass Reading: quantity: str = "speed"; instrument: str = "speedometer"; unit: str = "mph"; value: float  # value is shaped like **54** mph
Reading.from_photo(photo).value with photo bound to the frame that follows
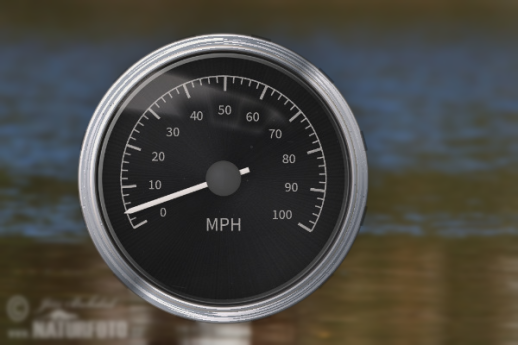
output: **4** mph
